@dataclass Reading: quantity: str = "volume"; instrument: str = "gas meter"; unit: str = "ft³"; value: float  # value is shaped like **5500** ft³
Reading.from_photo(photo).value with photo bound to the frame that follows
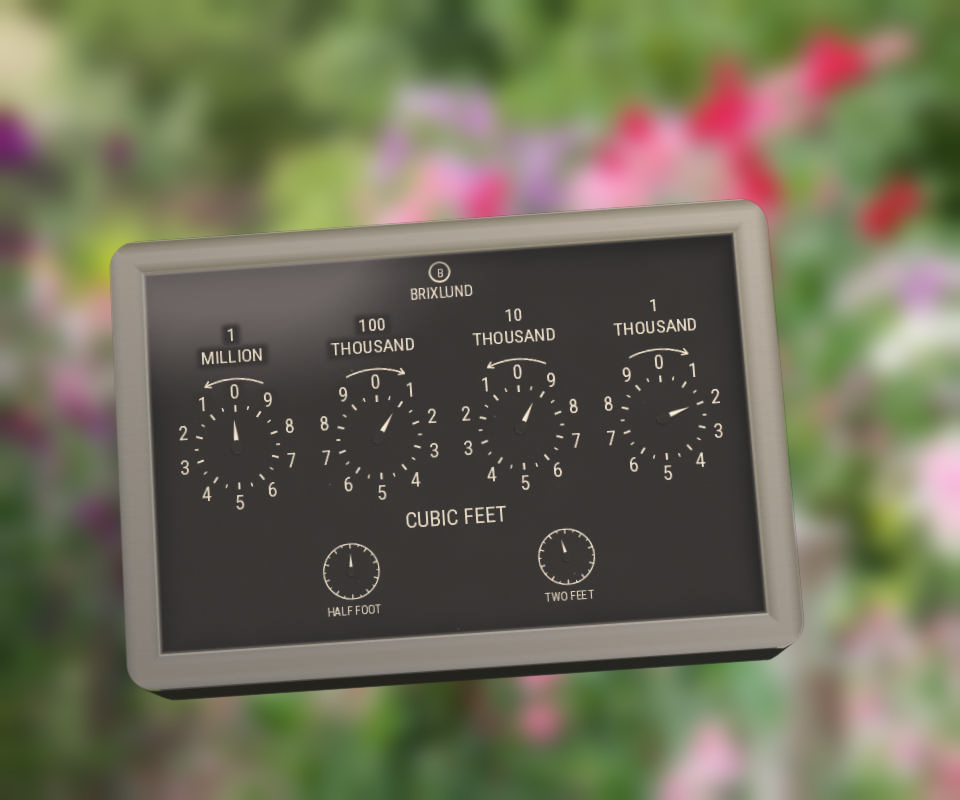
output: **9200** ft³
